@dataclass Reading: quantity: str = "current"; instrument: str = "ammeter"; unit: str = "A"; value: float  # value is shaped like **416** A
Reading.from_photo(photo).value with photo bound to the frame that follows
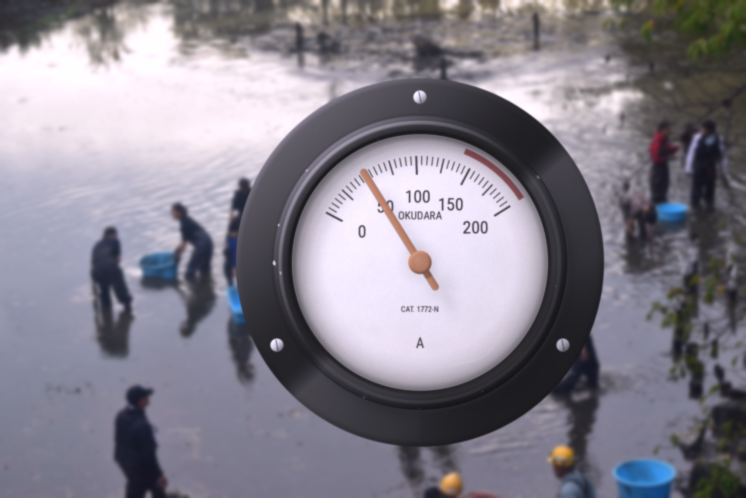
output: **50** A
